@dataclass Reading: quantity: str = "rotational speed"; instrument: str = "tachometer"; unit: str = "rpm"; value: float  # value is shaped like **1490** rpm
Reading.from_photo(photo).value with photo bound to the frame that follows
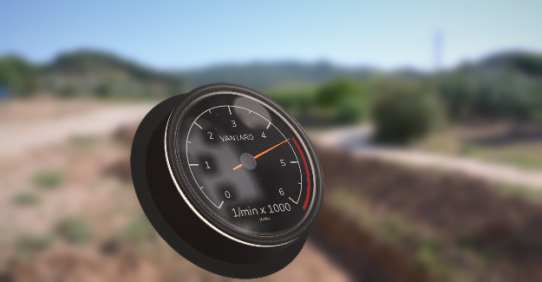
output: **4500** rpm
